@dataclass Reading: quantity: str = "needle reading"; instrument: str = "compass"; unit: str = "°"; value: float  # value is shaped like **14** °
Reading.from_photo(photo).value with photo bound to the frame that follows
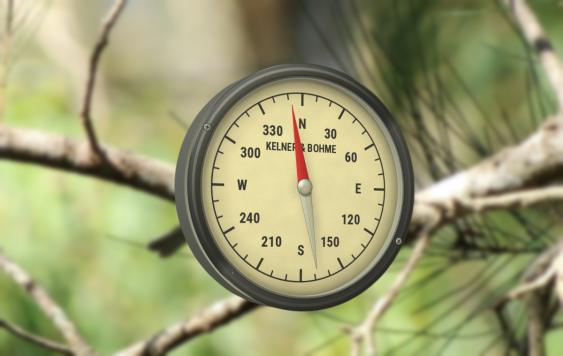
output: **350** °
